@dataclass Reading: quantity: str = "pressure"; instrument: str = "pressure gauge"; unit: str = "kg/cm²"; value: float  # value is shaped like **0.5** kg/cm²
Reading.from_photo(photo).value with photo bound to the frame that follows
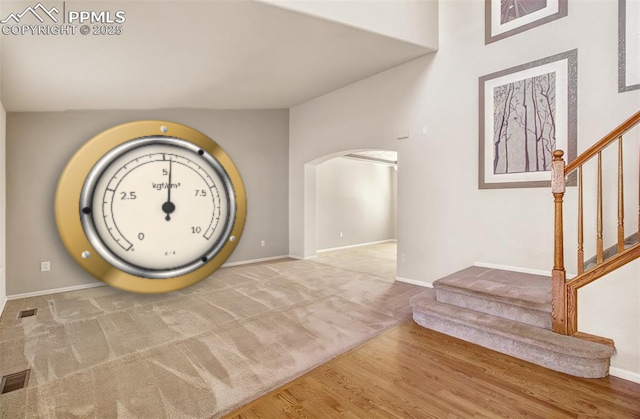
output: **5.25** kg/cm²
